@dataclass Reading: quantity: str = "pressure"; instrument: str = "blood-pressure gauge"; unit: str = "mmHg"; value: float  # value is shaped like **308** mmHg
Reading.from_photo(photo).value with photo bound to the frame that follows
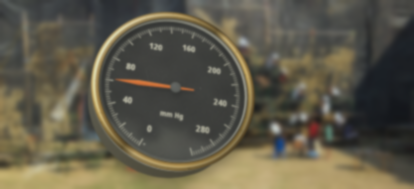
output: **60** mmHg
